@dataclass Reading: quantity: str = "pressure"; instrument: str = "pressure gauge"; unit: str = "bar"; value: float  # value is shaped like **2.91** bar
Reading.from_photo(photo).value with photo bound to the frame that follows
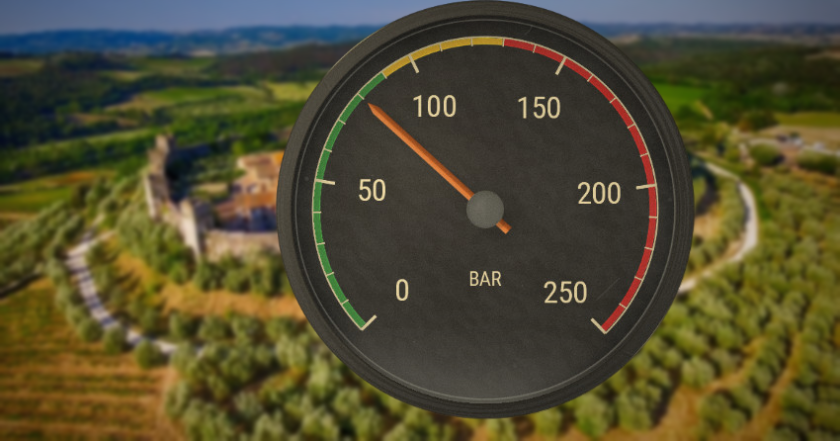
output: **80** bar
